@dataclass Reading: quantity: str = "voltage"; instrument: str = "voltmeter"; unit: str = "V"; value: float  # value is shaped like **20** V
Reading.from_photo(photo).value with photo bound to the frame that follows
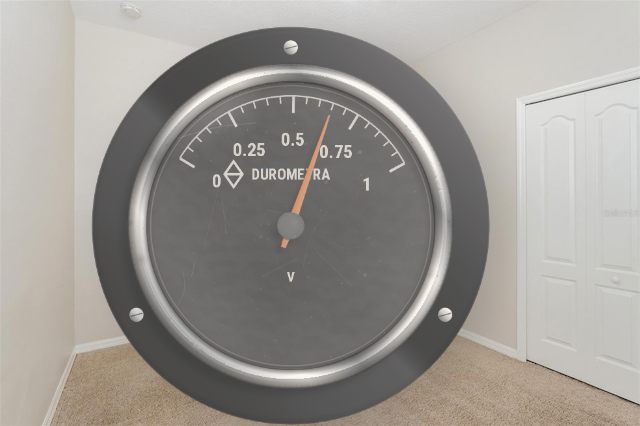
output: **0.65** V
